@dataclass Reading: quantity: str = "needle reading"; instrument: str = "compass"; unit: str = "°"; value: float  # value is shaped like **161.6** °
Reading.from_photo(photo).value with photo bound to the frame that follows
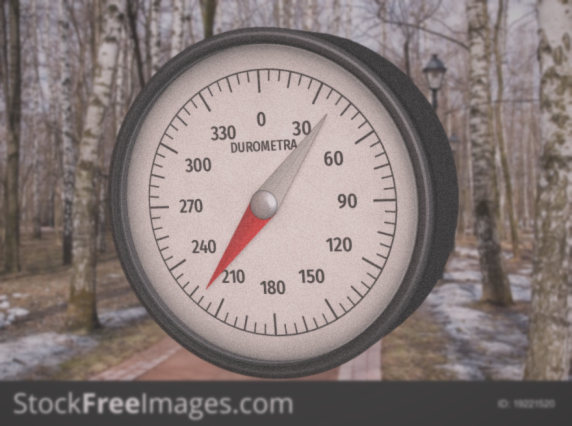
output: **220** °
